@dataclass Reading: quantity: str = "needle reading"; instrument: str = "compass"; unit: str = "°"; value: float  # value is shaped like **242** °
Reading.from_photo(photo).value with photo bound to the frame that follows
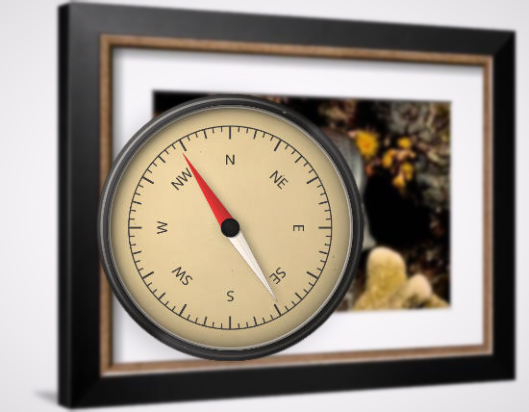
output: **327.5** °
